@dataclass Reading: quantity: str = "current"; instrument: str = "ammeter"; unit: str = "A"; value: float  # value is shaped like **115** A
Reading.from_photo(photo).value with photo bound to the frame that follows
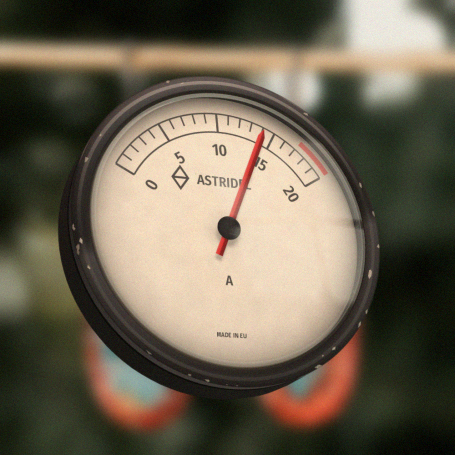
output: **14** A
